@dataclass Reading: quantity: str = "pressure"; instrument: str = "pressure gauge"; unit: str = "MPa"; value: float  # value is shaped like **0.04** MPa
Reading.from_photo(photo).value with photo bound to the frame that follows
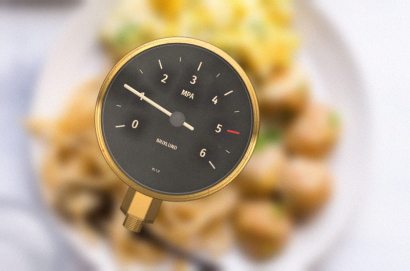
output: **1** MPa
